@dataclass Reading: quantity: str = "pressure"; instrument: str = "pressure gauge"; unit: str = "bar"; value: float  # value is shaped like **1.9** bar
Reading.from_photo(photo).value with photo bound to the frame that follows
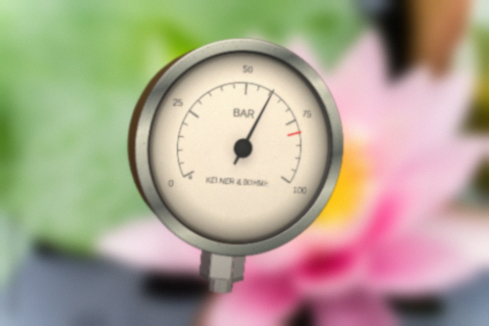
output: **60** bar
